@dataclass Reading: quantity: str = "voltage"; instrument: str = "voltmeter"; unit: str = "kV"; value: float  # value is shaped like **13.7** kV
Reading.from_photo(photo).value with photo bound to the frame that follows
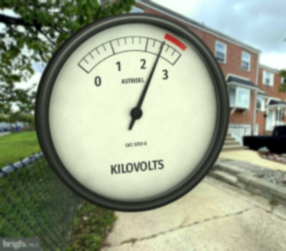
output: **2.4** kV
